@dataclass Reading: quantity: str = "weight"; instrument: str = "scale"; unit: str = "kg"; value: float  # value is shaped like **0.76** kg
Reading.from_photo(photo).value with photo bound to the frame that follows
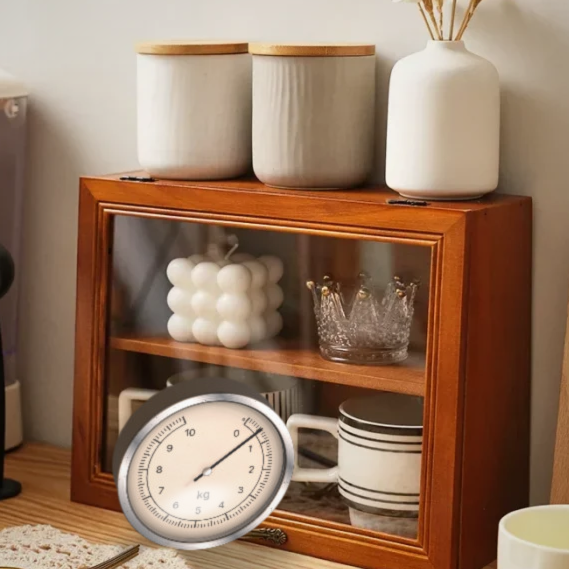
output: **0.5** kg
